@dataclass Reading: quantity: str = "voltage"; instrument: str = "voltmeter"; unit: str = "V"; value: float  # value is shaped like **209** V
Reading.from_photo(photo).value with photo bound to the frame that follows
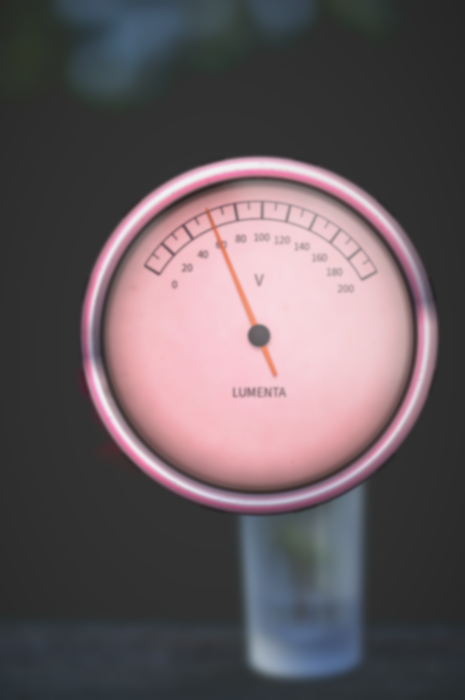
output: **60** V
